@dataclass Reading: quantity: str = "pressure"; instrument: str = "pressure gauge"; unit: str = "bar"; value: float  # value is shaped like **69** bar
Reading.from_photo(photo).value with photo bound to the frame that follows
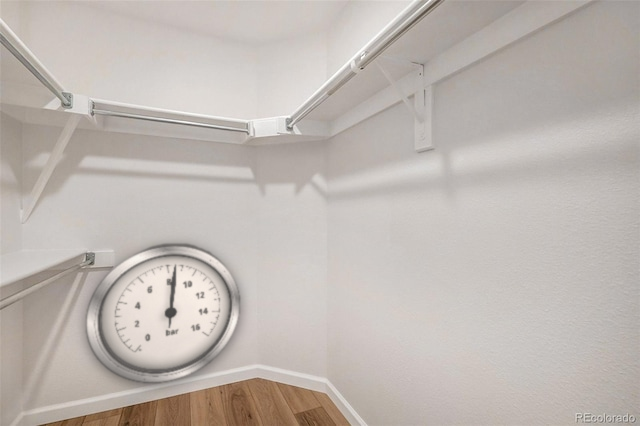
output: **8.5** bar
